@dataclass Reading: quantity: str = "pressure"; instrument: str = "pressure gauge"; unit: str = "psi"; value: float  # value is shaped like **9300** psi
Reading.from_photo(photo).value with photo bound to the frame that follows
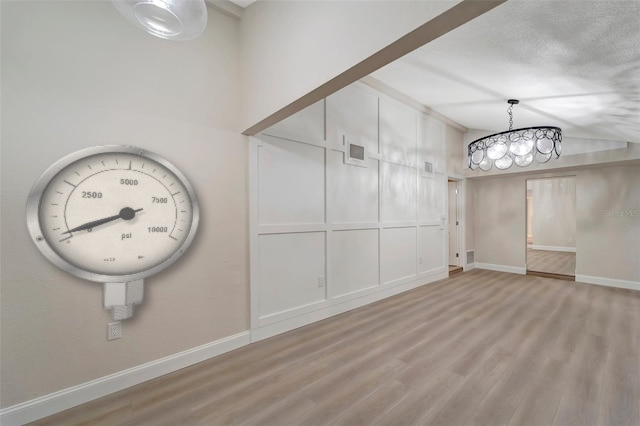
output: **250** psi
